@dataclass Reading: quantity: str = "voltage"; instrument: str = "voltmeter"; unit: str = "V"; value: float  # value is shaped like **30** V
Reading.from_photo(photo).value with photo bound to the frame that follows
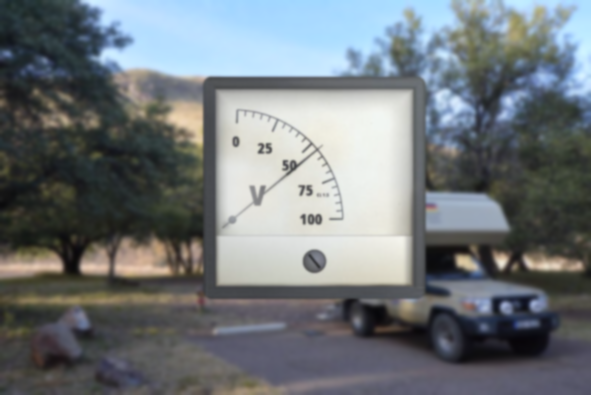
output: **55** V
